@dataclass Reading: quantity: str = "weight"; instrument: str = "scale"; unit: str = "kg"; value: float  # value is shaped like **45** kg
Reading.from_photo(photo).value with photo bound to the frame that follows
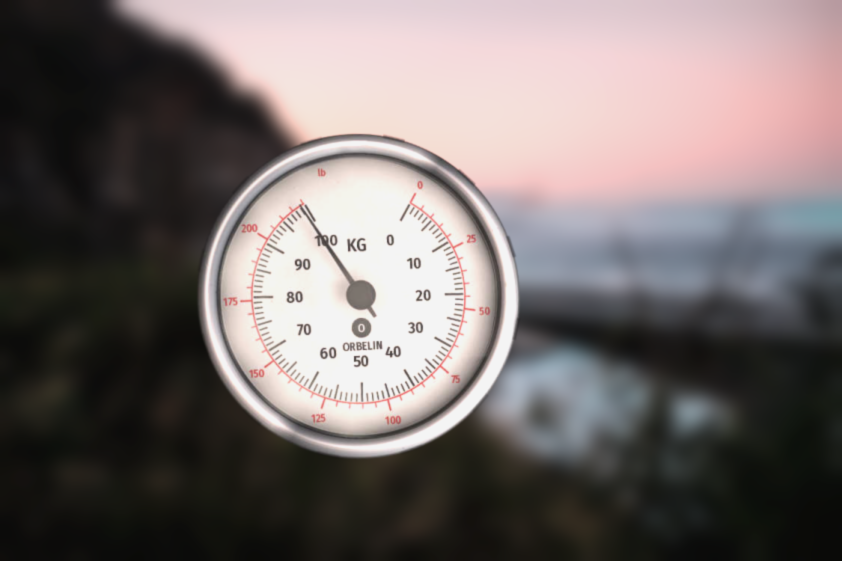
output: **99** kg
